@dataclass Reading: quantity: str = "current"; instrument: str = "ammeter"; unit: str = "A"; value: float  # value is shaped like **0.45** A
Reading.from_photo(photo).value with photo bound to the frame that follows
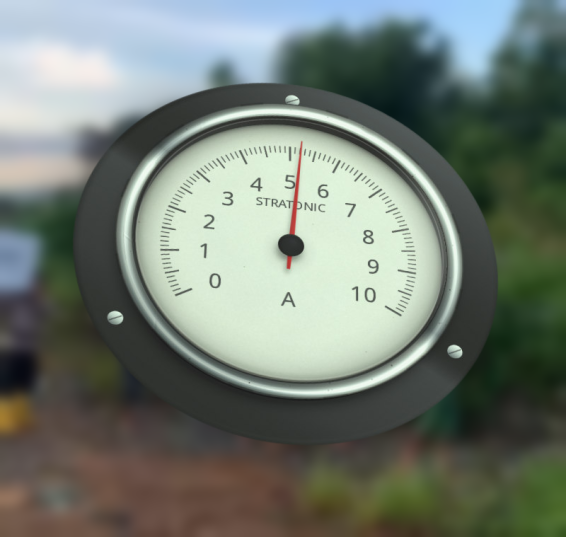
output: **5.2** A
